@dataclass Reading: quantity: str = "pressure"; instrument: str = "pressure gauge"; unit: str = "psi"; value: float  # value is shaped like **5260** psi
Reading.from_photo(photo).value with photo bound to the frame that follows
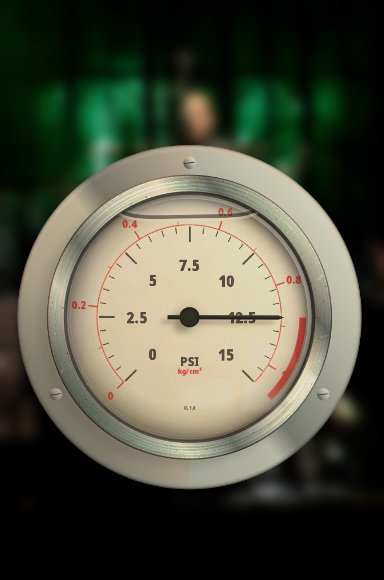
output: **12.5** psi
